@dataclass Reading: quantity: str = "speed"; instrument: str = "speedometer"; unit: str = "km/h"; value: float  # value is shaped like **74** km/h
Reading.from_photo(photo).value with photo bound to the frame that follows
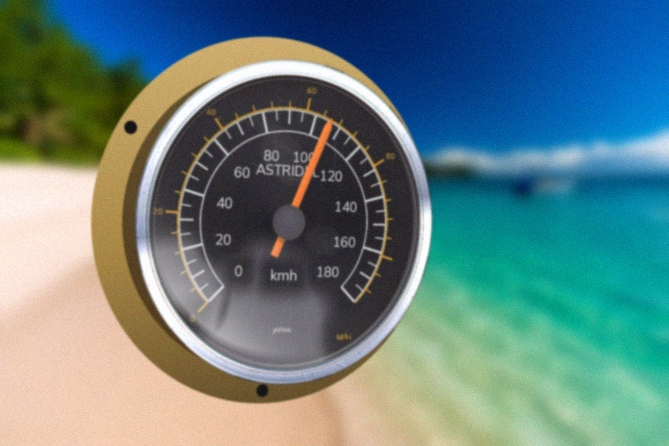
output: **105** km/h
